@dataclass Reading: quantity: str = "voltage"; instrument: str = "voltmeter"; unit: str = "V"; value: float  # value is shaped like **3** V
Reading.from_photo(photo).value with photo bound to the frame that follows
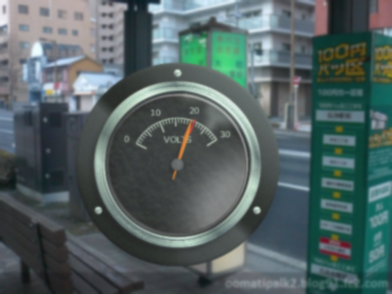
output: **20** V
